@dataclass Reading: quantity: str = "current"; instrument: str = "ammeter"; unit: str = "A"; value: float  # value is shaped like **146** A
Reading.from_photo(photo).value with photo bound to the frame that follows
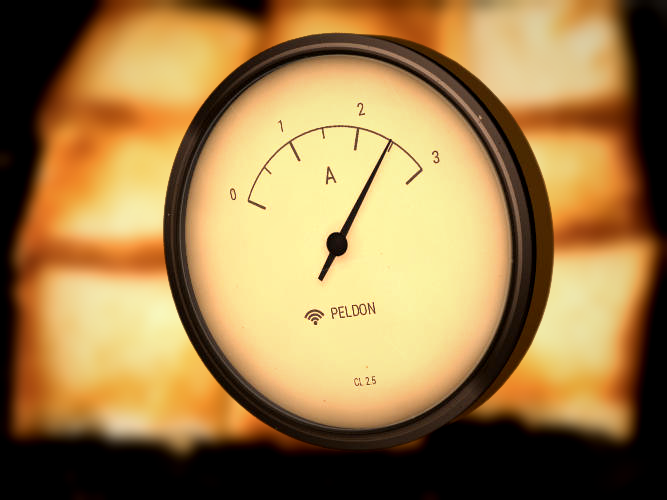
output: **2.5** A
